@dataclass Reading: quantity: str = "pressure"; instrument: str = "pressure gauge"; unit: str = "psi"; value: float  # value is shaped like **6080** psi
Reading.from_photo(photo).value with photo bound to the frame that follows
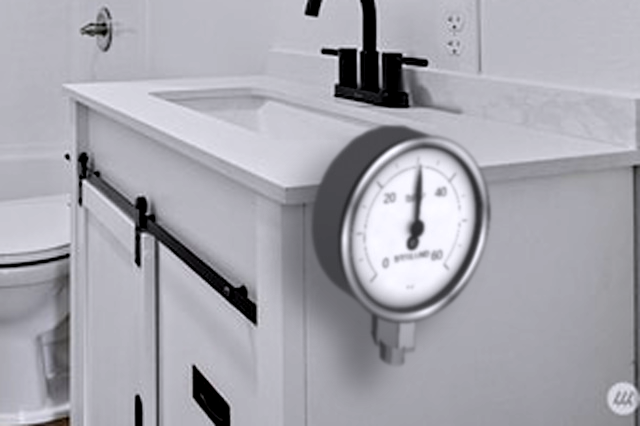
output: **30** psi
